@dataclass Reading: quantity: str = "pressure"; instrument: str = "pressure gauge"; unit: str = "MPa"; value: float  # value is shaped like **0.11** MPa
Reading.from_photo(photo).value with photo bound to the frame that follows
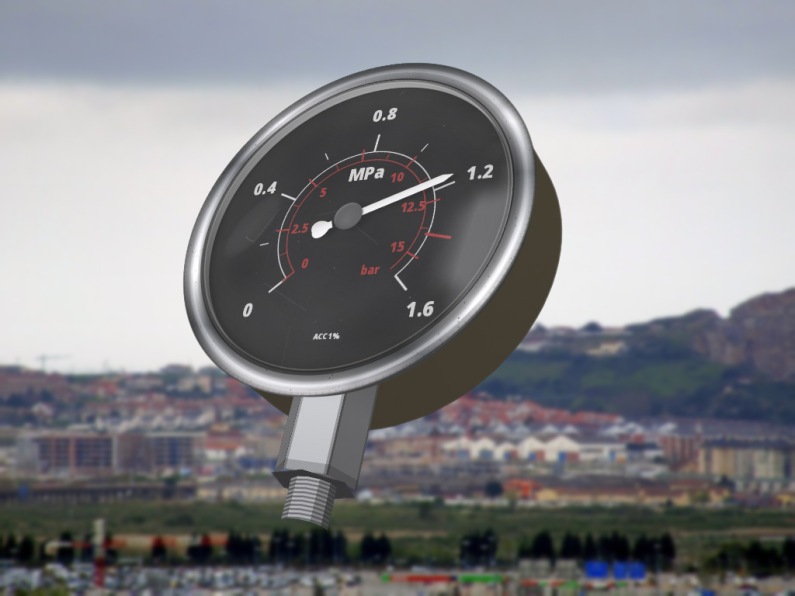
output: **1.2** MPa
